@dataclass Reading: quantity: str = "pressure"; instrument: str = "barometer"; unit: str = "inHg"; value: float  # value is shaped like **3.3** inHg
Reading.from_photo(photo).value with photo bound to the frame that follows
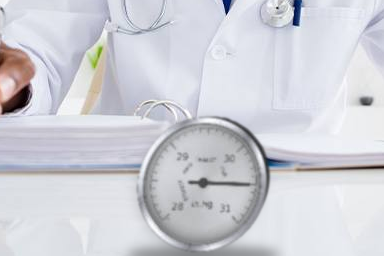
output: **30.5** inHg
